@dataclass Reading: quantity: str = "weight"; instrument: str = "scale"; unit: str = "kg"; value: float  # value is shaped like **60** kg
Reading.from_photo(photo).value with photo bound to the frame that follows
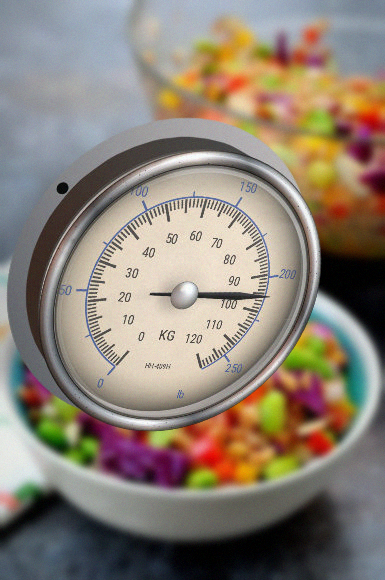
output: **95** kg
